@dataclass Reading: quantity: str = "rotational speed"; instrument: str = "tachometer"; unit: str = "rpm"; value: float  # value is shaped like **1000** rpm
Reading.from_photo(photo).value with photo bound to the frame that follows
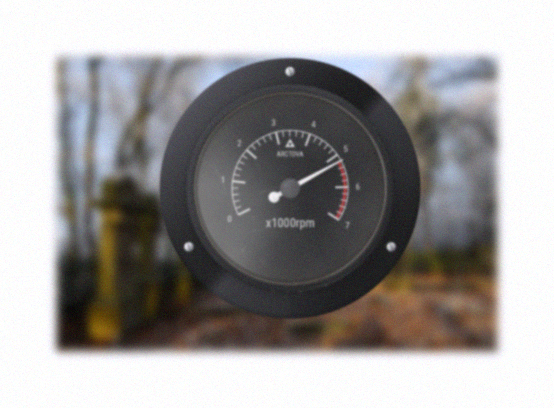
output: **5200** rpm
